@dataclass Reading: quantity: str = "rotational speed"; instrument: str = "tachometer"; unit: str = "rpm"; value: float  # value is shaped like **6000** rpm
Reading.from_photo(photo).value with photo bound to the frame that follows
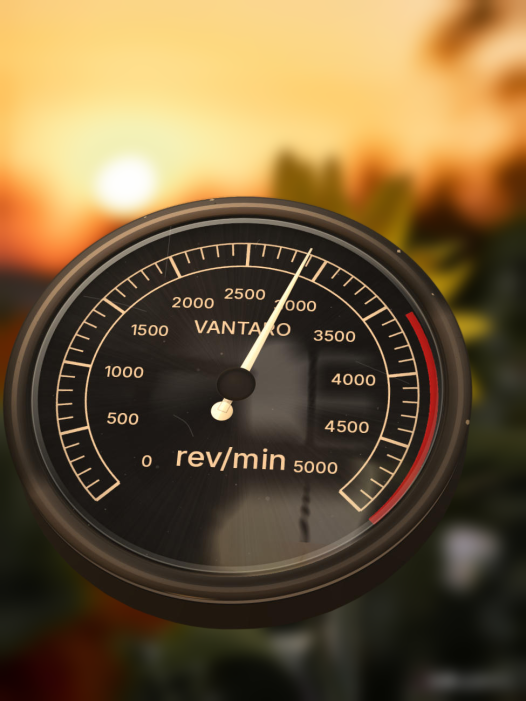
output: **2900** rpm
